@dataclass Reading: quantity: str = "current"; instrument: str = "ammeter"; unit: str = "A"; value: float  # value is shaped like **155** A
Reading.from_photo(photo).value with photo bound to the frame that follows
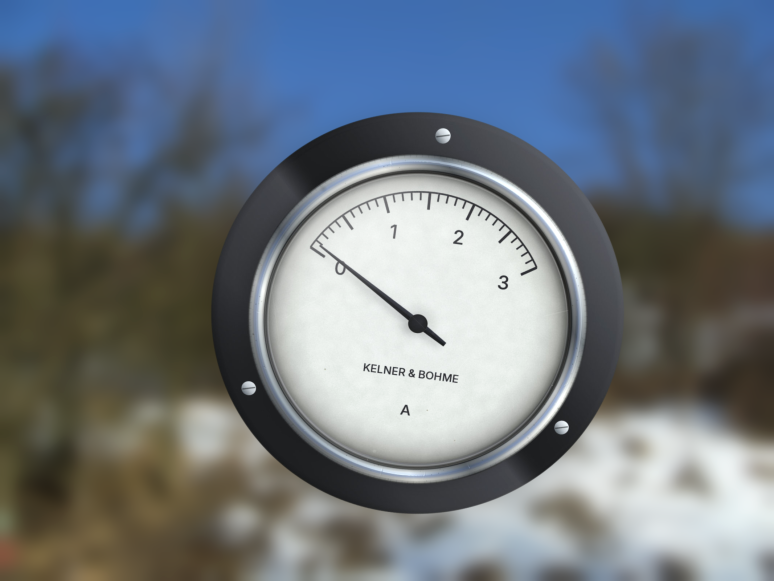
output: **0.1** A
